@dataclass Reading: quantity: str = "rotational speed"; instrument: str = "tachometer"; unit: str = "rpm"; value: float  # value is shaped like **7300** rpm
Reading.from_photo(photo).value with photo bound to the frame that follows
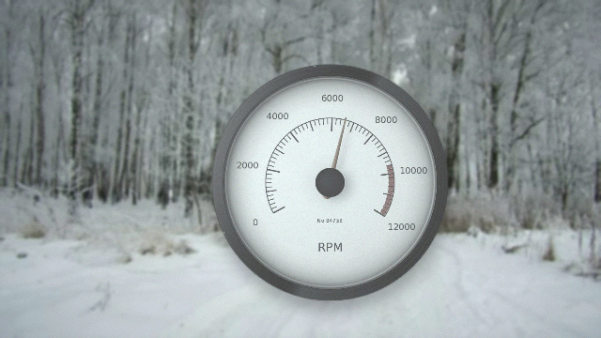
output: **6600** rpm
